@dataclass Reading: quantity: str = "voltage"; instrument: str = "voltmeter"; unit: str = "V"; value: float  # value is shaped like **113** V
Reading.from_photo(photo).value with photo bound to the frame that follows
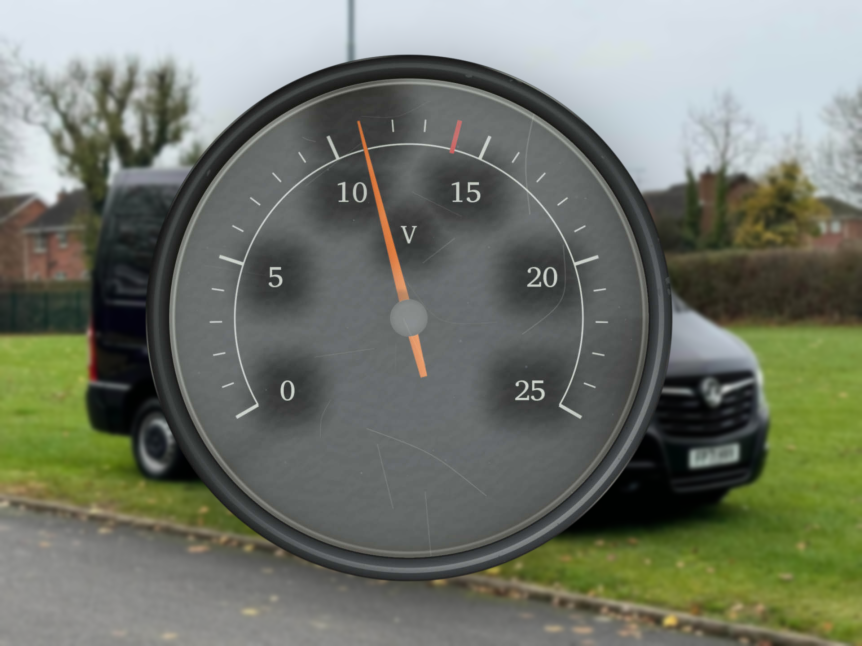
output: **11** V
